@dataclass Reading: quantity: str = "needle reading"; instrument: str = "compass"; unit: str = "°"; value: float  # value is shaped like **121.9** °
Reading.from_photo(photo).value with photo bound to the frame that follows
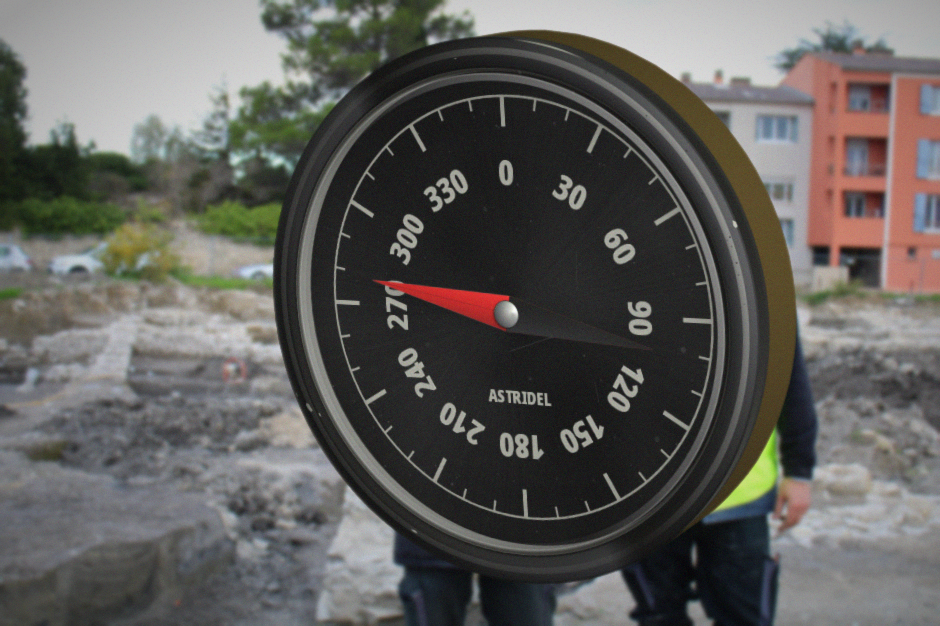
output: **280** °
